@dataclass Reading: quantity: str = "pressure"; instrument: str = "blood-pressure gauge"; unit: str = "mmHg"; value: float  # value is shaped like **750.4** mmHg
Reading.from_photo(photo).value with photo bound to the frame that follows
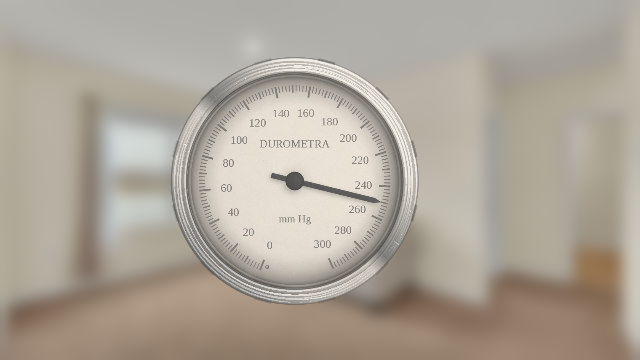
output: **250** mmHg
